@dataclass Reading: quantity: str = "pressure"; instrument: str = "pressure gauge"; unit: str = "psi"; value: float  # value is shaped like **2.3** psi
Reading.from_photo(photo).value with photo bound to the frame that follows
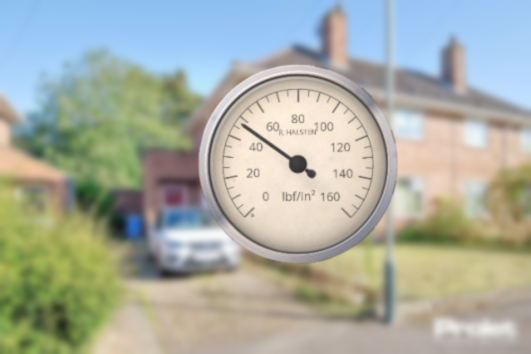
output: **47.5** psi
